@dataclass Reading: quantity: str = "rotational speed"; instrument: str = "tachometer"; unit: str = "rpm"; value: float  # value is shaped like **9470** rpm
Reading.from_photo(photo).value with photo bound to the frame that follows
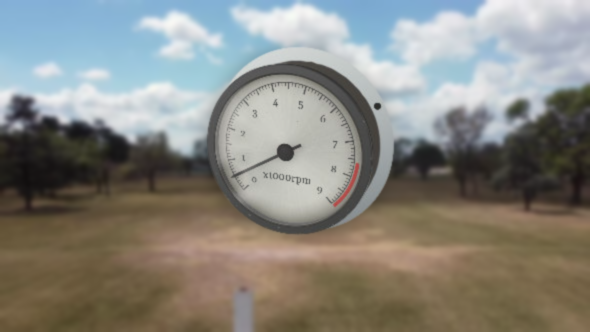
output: **500** rpm
